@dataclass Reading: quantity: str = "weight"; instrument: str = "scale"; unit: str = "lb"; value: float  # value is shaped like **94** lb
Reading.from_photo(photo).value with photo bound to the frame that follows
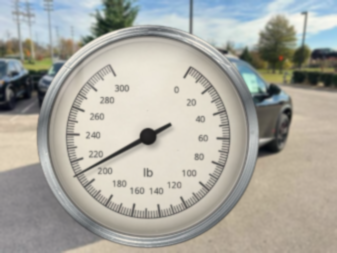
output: **210** lb
